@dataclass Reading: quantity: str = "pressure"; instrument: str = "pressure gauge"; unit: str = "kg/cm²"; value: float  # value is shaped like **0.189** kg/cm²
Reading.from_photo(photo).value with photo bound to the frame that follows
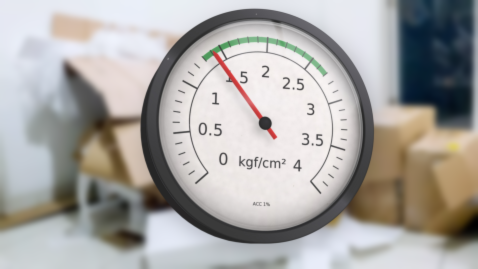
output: **1.4** kg/cm²
